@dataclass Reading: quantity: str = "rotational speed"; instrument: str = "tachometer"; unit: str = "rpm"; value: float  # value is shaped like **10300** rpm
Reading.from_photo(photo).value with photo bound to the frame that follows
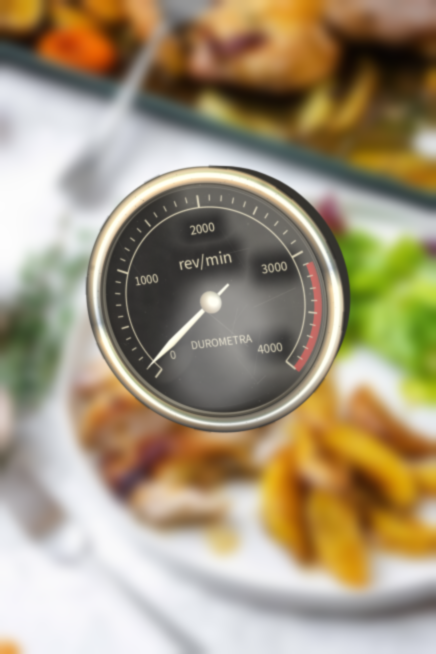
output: **100** rpm
